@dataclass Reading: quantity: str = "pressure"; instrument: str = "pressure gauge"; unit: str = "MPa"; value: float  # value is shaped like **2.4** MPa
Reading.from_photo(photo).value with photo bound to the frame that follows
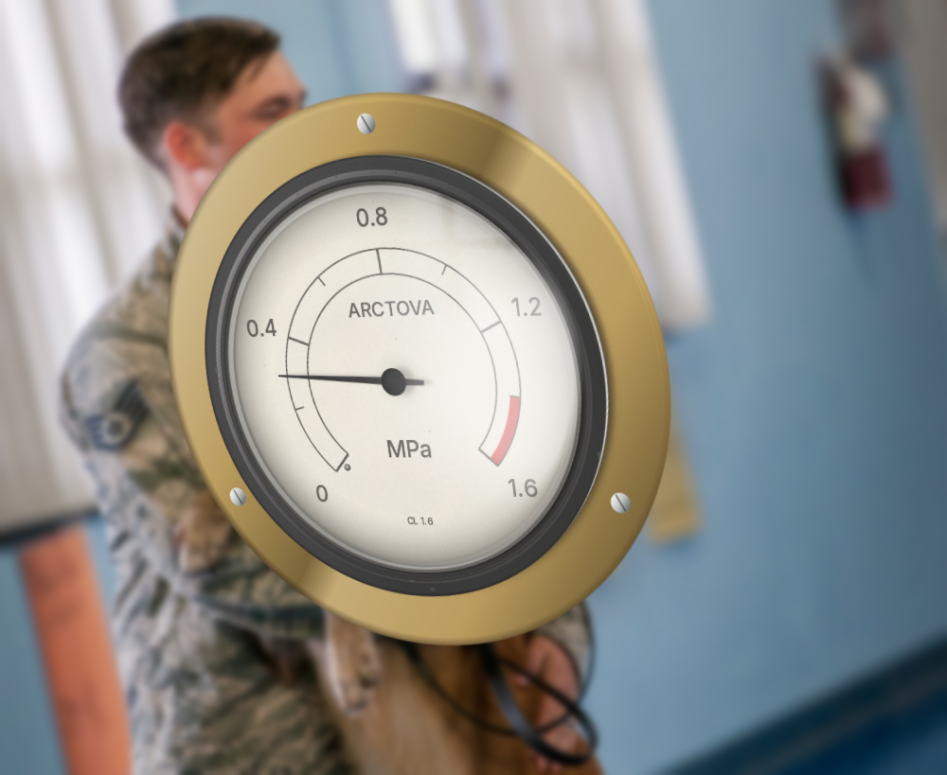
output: **0.3** MPa
